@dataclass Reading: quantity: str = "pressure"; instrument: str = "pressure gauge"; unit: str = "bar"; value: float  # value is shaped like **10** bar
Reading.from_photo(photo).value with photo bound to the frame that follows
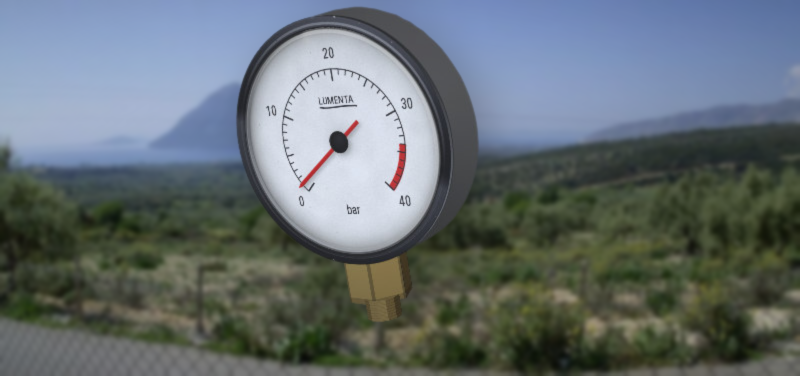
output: **1** bar
